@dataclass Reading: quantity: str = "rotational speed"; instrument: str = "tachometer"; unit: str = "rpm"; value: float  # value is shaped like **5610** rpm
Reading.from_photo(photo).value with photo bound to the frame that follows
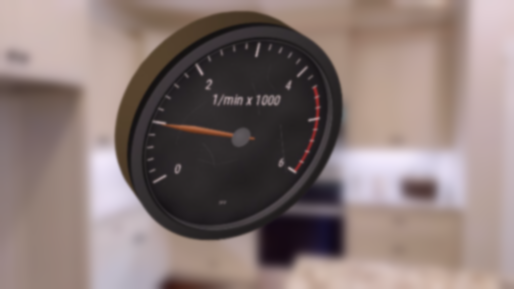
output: **1000** rpm
